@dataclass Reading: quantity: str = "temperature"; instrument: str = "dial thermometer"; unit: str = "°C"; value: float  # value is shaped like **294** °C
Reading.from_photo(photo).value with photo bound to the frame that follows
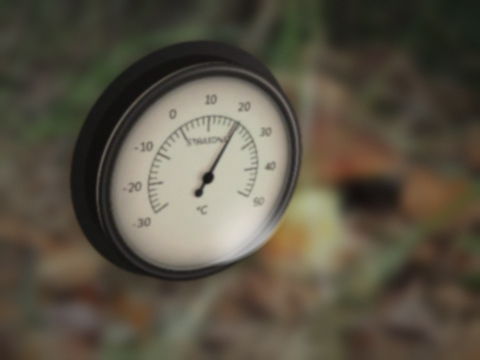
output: **20** °C
